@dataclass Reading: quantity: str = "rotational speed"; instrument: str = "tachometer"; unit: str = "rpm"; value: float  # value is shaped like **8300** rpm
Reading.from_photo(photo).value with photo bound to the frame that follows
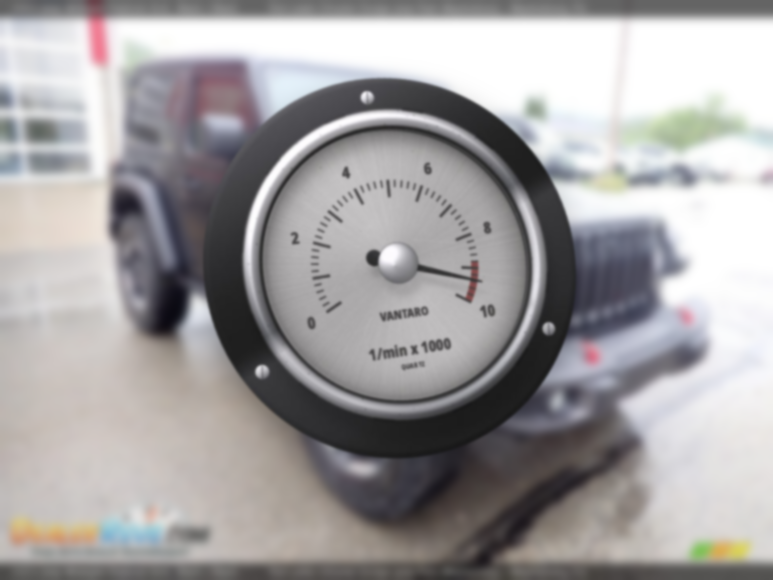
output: **9400** rpm
